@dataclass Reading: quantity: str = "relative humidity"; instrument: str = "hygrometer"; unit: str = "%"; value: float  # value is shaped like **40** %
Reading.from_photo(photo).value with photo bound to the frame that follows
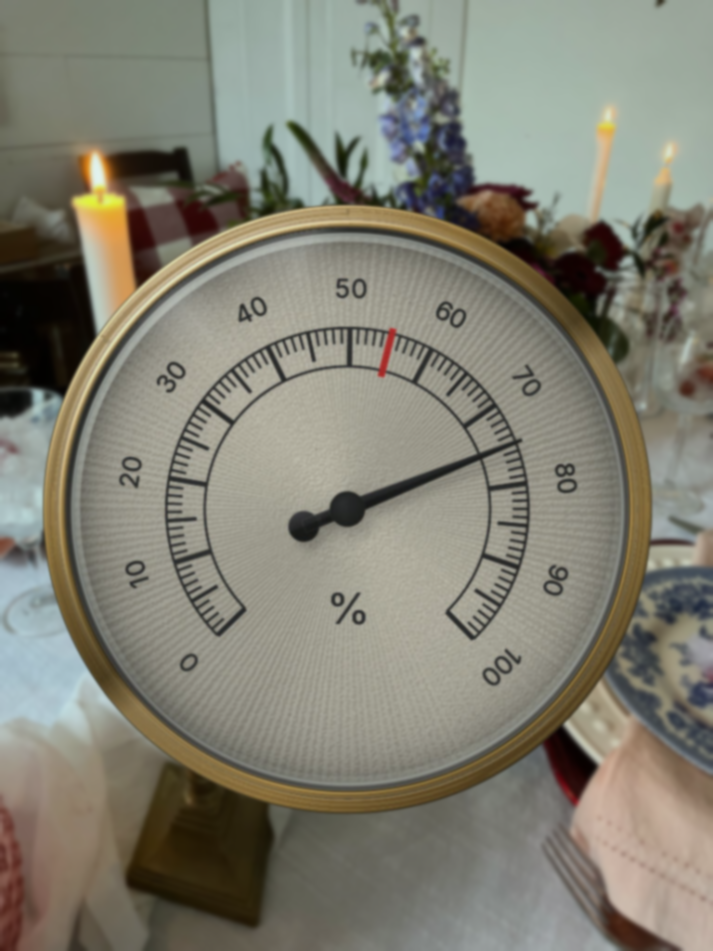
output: **75** %
